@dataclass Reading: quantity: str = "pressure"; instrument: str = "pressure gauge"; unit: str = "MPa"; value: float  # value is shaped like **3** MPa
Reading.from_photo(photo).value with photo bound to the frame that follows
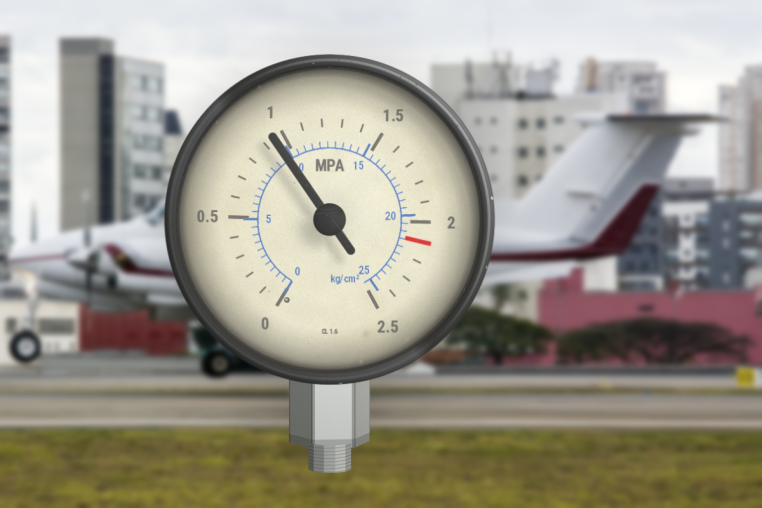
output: **0.95** MPa
